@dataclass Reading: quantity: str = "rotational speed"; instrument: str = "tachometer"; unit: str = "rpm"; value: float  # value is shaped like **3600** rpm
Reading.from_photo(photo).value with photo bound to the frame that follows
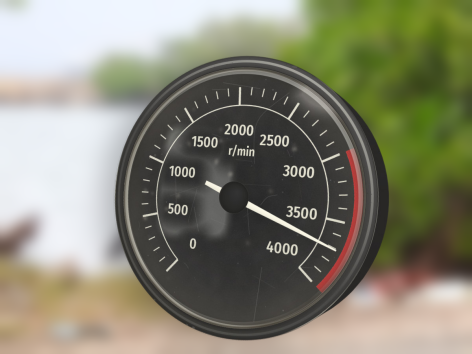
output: **3700** rpm
